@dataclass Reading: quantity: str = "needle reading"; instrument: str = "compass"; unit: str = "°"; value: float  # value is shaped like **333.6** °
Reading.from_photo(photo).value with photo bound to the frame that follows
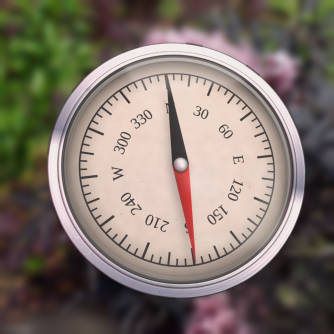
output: **180** °
